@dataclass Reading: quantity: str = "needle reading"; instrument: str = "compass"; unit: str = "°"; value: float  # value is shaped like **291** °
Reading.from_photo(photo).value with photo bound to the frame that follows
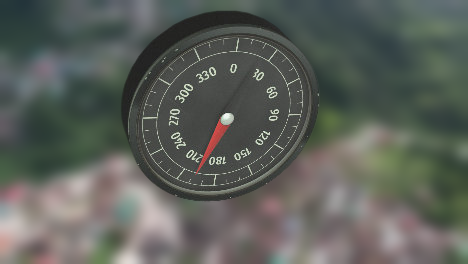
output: **200** °
